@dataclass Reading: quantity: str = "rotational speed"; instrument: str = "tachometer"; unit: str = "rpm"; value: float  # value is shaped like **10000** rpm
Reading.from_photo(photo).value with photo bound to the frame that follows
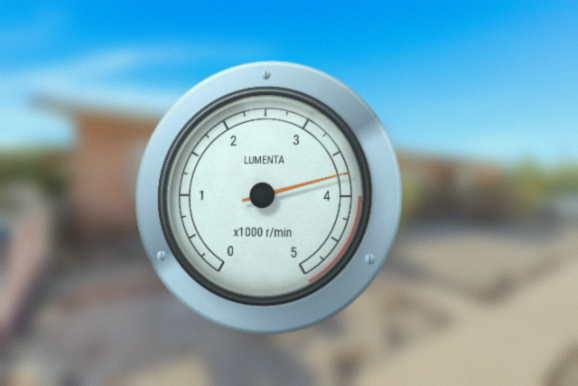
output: **3750** rpm
